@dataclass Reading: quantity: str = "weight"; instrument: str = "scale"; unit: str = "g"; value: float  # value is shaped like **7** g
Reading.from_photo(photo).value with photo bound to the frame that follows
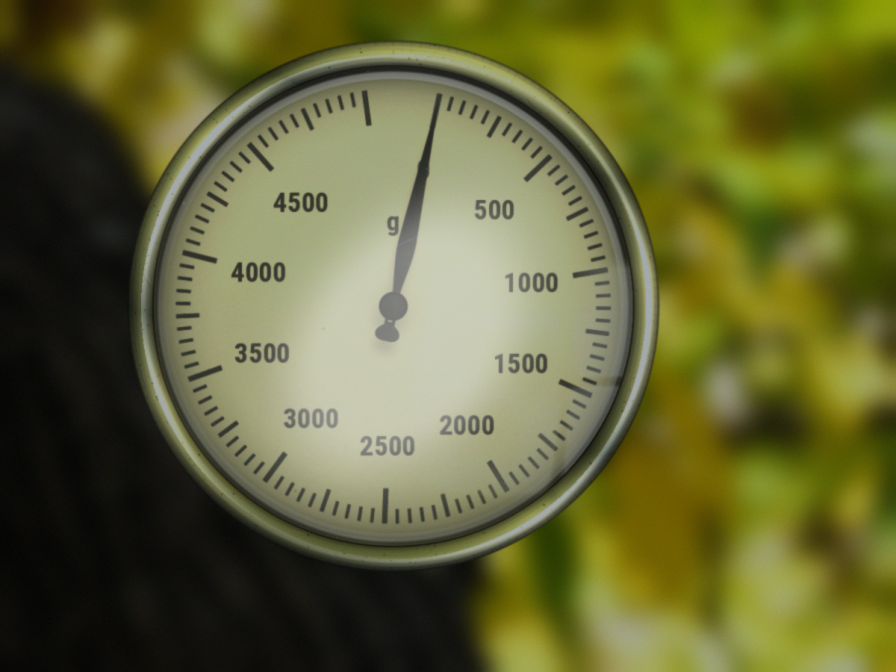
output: **0** g
